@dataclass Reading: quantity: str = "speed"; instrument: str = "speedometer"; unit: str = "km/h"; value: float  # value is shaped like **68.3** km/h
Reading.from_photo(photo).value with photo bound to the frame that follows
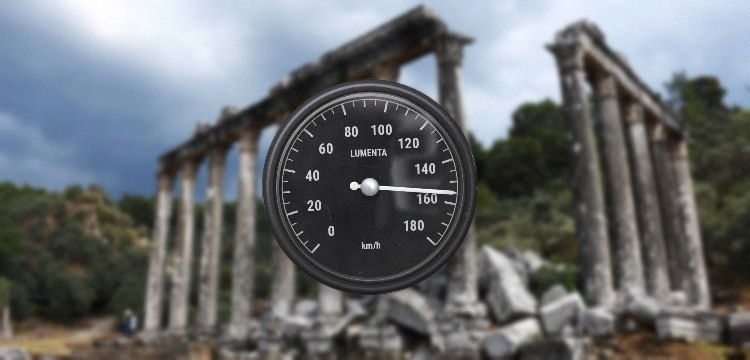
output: **155** km/h
